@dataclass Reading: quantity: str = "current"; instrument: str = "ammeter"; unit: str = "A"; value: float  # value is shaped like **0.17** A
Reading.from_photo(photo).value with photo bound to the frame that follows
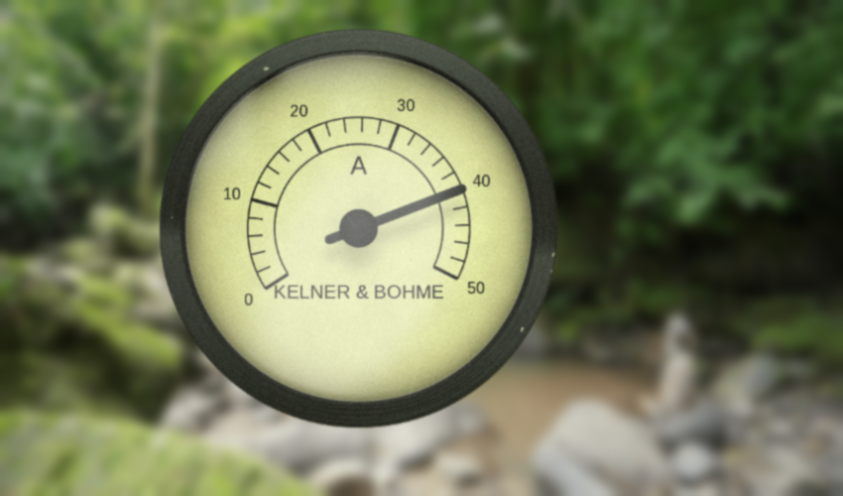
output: **40** A
